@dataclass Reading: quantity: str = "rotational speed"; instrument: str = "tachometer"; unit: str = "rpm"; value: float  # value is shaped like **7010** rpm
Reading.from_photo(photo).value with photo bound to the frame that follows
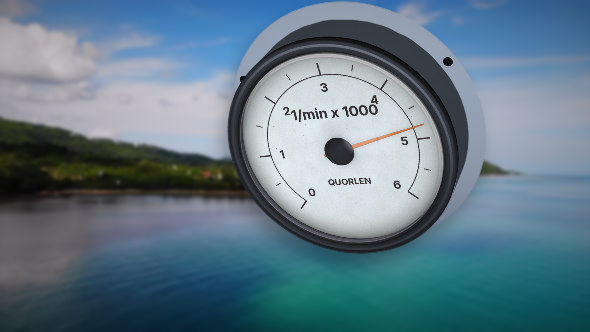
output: **4750** rpm
